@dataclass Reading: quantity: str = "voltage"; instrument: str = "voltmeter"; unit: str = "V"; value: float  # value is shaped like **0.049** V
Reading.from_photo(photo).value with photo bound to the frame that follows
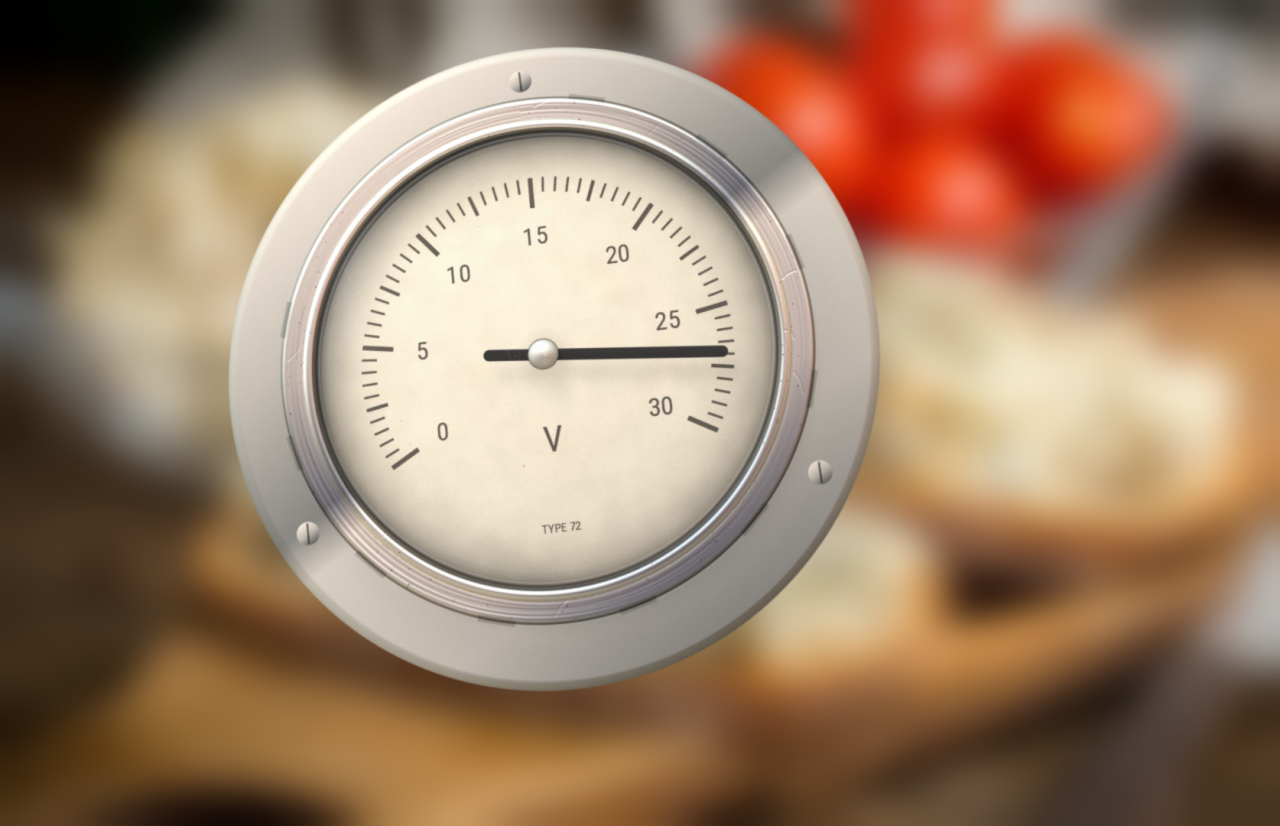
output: **27** V
